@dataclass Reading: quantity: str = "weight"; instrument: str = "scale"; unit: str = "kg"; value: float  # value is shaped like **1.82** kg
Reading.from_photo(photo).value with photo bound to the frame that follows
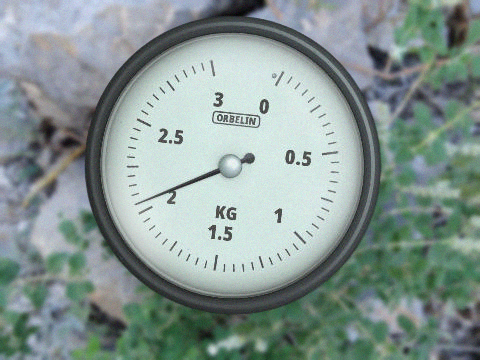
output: **2.05** kg
